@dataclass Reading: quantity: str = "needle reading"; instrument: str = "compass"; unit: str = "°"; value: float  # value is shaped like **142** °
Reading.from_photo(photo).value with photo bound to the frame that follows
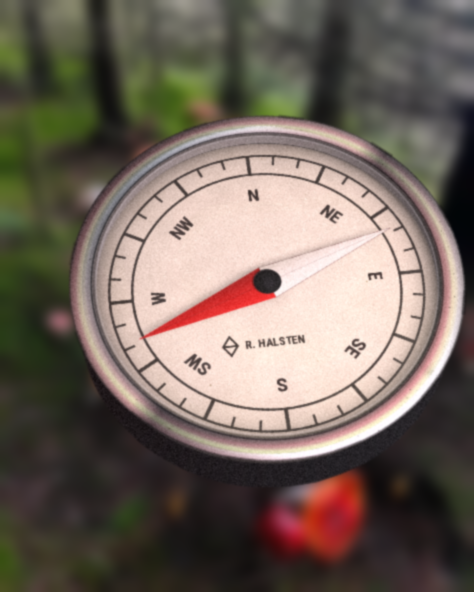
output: **250** °
